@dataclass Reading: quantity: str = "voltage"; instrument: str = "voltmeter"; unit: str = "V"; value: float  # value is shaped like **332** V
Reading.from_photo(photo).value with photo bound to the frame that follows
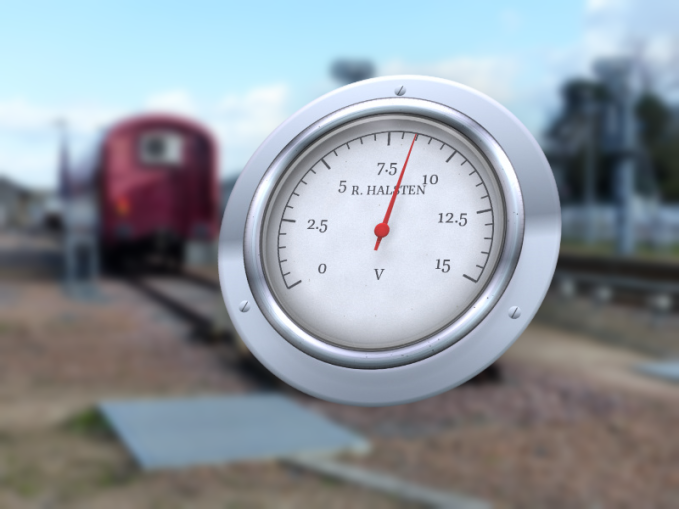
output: **8.5** V
